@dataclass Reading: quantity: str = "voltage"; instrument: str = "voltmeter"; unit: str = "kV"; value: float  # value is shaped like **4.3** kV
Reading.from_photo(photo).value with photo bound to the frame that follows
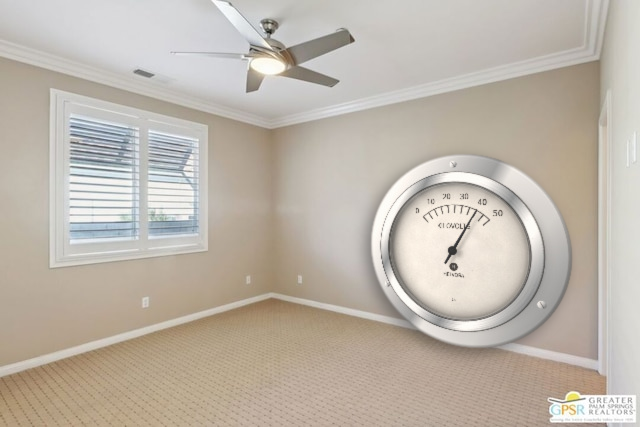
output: **40** kV
